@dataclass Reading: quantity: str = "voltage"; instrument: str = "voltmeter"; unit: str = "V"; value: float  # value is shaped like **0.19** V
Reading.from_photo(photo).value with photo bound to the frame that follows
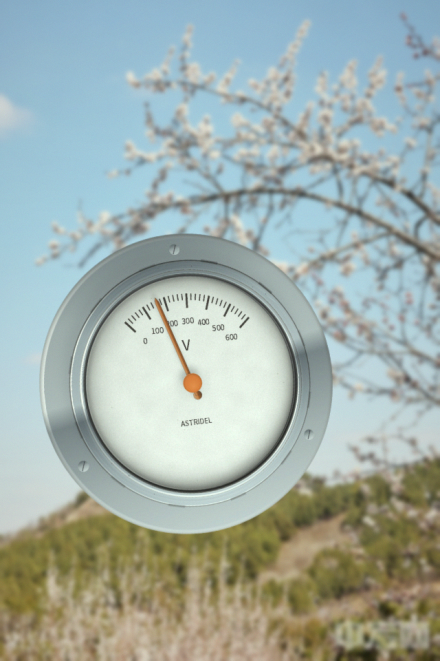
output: **160** V
